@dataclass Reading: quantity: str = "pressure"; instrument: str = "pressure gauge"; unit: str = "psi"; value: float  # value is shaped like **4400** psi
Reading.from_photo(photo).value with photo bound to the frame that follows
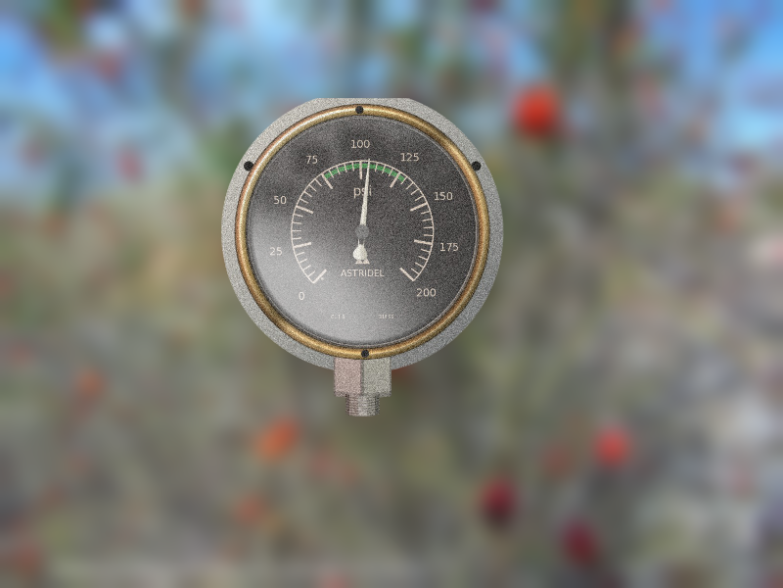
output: **105** psi
